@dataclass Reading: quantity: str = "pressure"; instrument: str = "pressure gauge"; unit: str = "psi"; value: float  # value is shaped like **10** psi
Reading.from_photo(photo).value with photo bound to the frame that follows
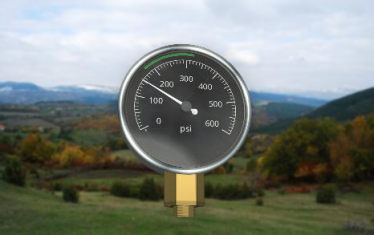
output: **150** psi
